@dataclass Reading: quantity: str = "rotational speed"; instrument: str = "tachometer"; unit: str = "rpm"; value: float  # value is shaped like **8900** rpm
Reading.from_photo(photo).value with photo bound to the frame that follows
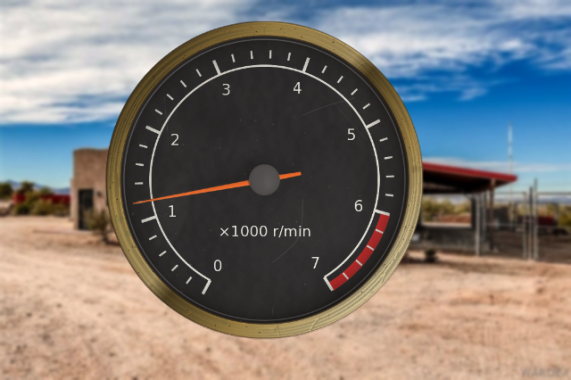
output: **1200** rpm
